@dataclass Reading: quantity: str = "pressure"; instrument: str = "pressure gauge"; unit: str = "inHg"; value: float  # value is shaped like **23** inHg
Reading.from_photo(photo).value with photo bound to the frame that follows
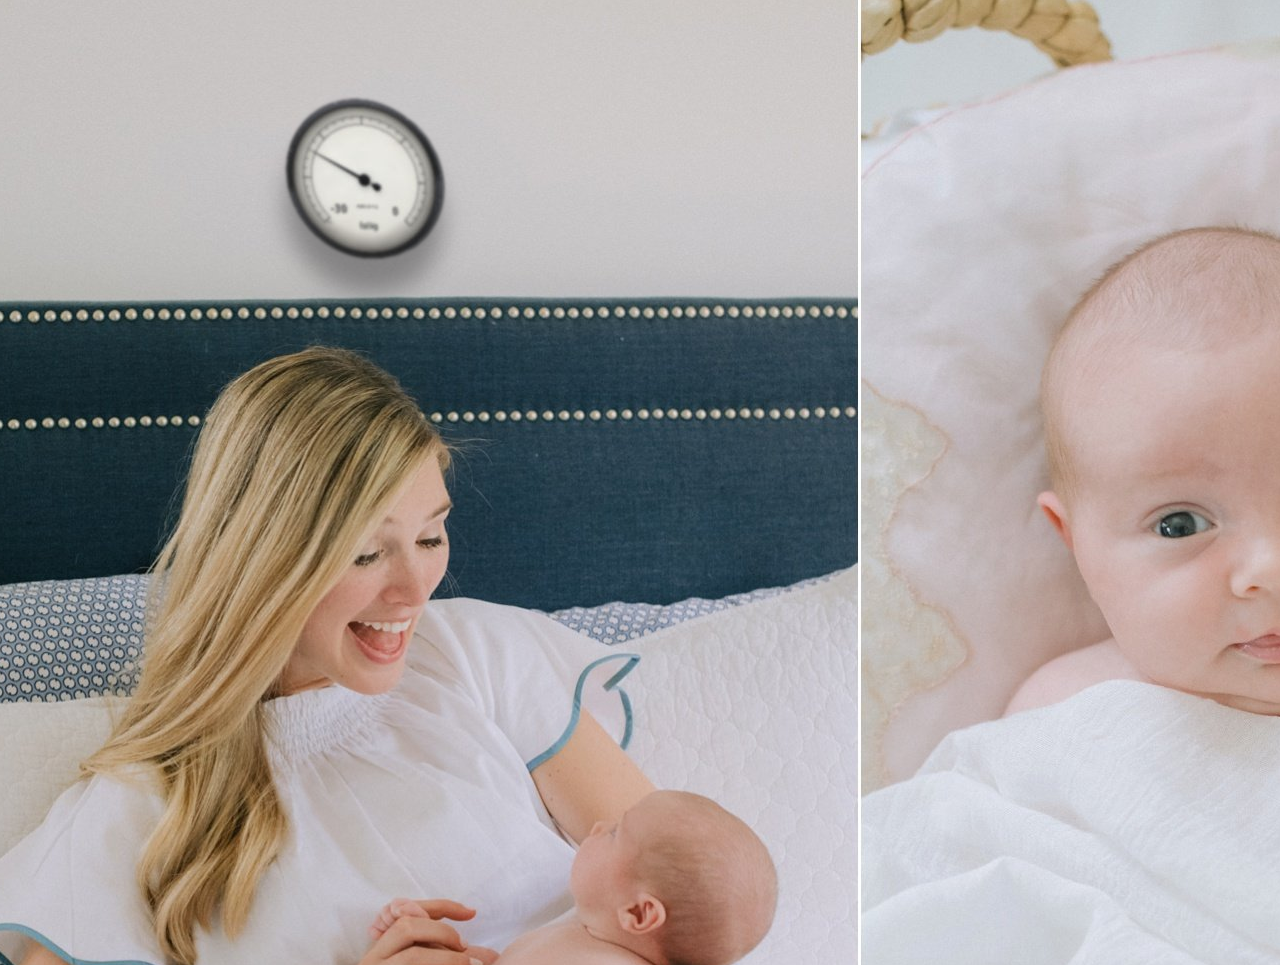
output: **-22** inHg
